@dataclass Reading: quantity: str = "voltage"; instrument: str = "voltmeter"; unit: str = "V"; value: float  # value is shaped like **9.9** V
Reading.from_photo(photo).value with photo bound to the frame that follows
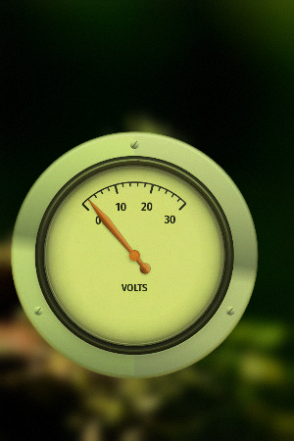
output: **2** V
